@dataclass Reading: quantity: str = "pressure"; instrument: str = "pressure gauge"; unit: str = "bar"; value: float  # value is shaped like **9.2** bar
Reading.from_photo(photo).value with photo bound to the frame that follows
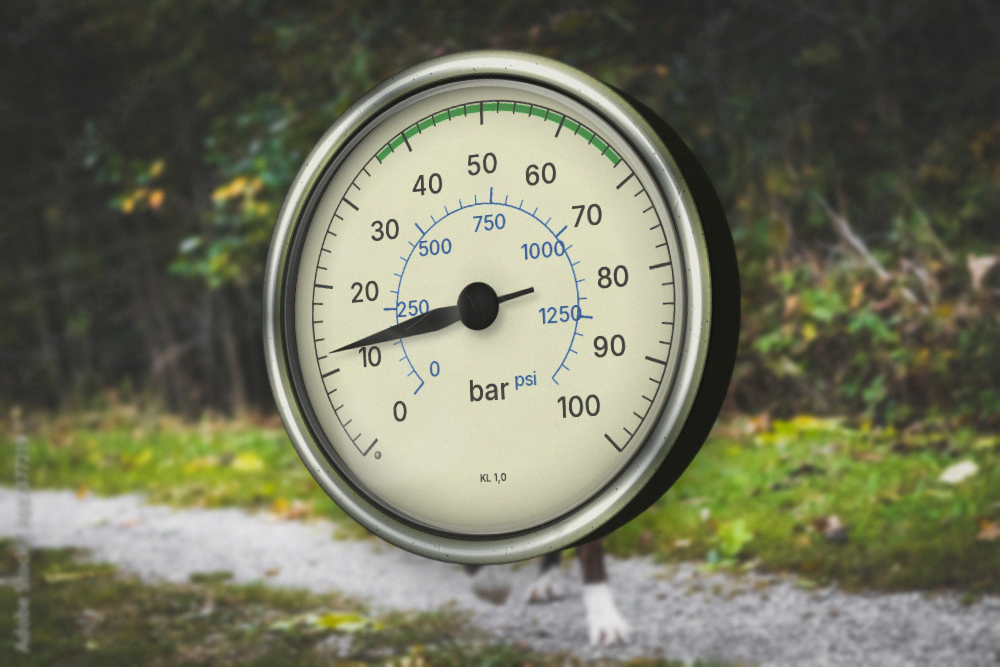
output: **12** bar
